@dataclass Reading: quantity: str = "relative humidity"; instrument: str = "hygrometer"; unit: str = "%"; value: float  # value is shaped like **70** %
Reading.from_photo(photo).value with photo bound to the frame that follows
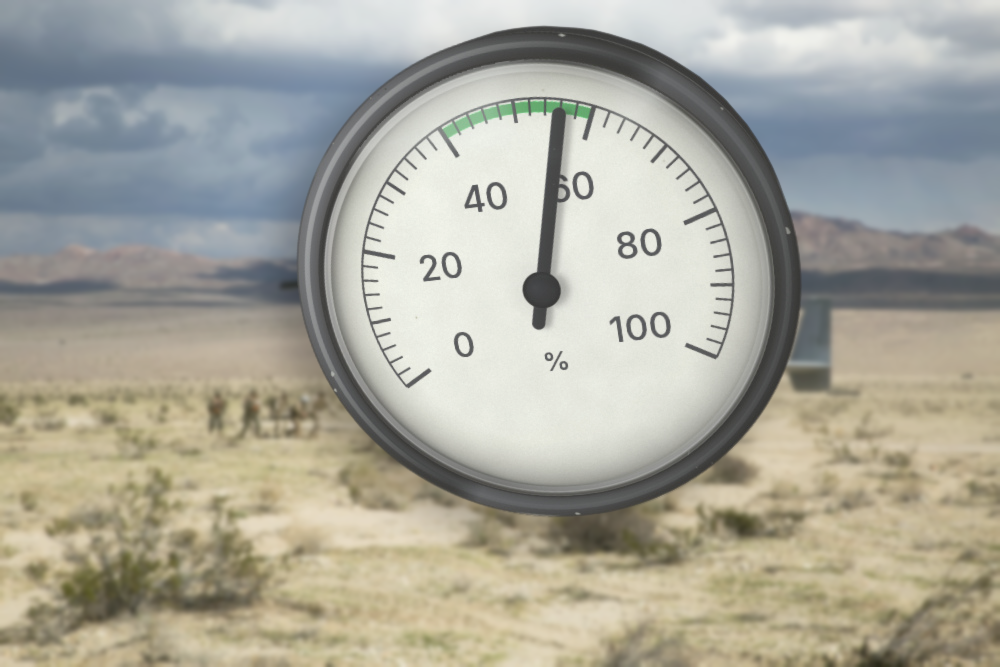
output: **56** %
